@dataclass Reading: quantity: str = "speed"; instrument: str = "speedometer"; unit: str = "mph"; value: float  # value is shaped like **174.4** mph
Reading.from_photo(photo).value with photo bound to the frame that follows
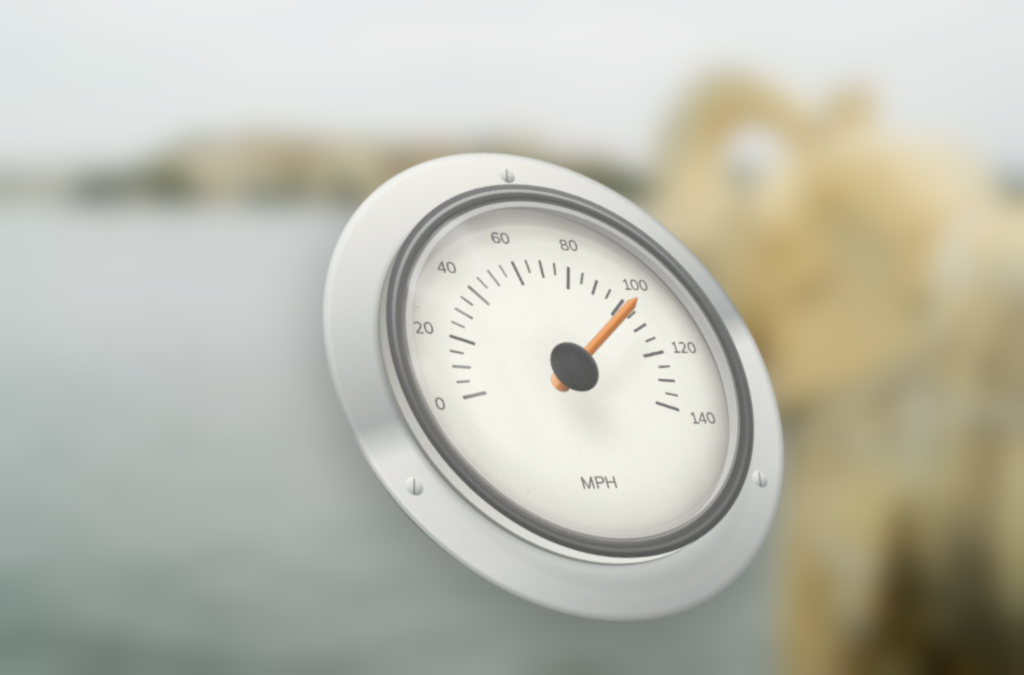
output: **102.5** mph
